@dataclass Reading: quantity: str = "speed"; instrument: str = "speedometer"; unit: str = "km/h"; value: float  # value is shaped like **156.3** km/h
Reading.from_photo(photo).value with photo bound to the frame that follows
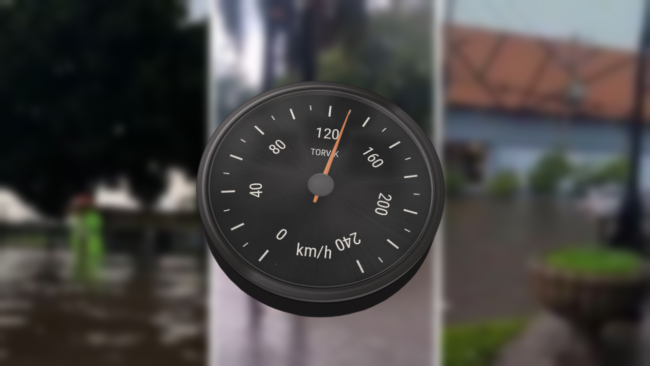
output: **130** km/h
